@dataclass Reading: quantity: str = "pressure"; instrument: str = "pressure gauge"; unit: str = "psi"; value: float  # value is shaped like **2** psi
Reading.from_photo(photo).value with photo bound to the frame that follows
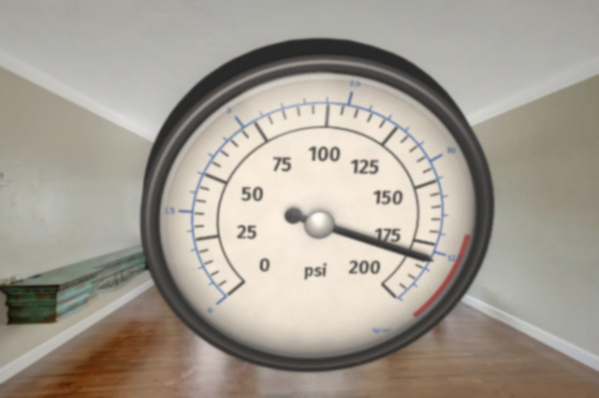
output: **180** psi
